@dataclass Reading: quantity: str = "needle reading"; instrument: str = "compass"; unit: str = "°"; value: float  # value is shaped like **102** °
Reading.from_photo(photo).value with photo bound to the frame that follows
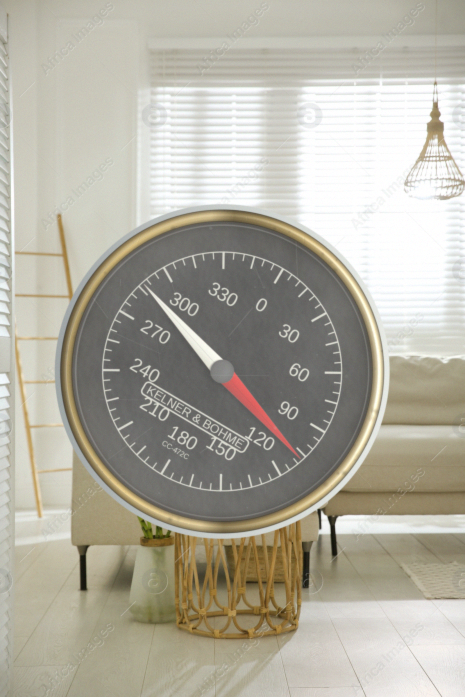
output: **107.5** °
